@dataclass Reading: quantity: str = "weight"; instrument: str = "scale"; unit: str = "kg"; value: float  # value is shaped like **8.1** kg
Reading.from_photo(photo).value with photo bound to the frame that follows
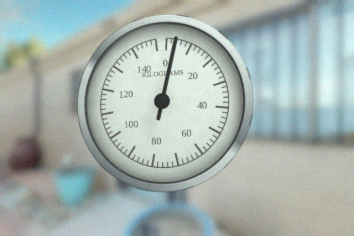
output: **4** kg
